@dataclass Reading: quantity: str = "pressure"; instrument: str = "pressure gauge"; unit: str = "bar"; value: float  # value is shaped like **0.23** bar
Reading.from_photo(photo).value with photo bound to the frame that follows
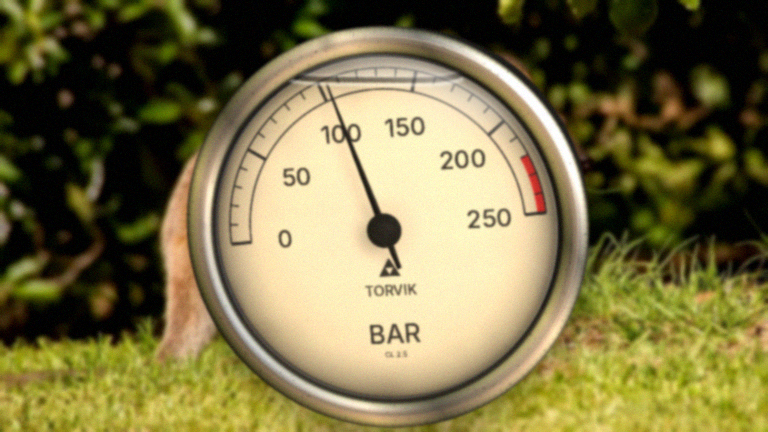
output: **105** bar
